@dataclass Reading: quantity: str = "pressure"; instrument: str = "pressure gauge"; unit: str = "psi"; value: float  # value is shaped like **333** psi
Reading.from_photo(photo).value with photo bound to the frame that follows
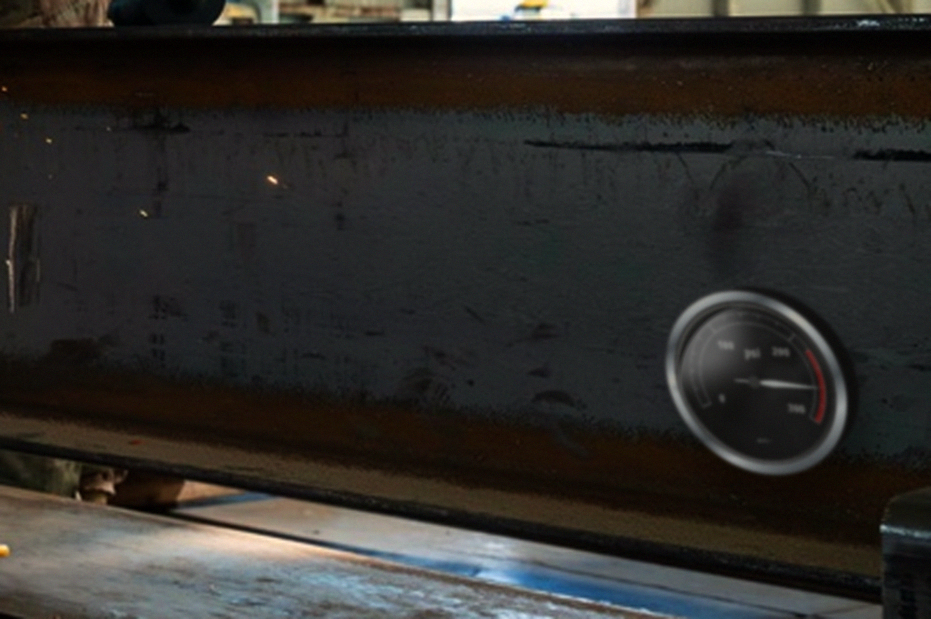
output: **260** psi
